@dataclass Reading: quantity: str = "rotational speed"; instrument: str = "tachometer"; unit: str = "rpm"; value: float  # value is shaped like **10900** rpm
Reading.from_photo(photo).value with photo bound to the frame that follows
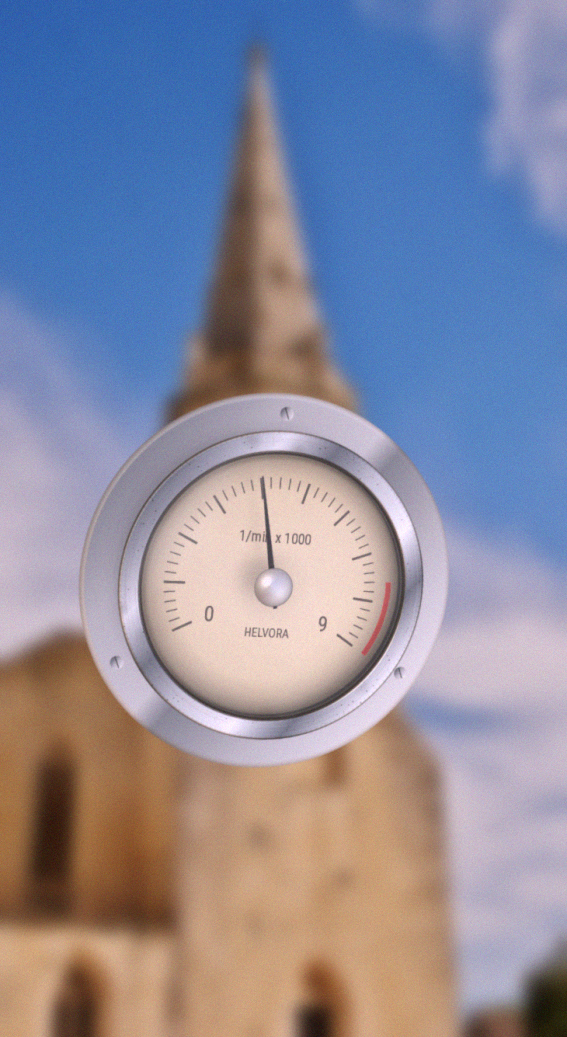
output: **4000** rpm
